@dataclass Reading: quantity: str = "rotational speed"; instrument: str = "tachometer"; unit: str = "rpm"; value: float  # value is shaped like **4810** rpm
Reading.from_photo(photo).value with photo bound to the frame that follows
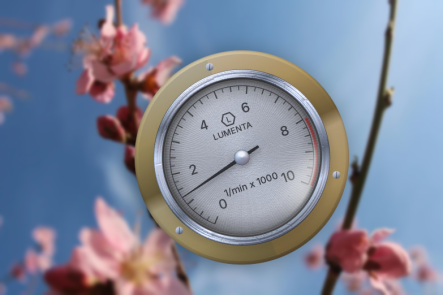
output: **1250** rpm
